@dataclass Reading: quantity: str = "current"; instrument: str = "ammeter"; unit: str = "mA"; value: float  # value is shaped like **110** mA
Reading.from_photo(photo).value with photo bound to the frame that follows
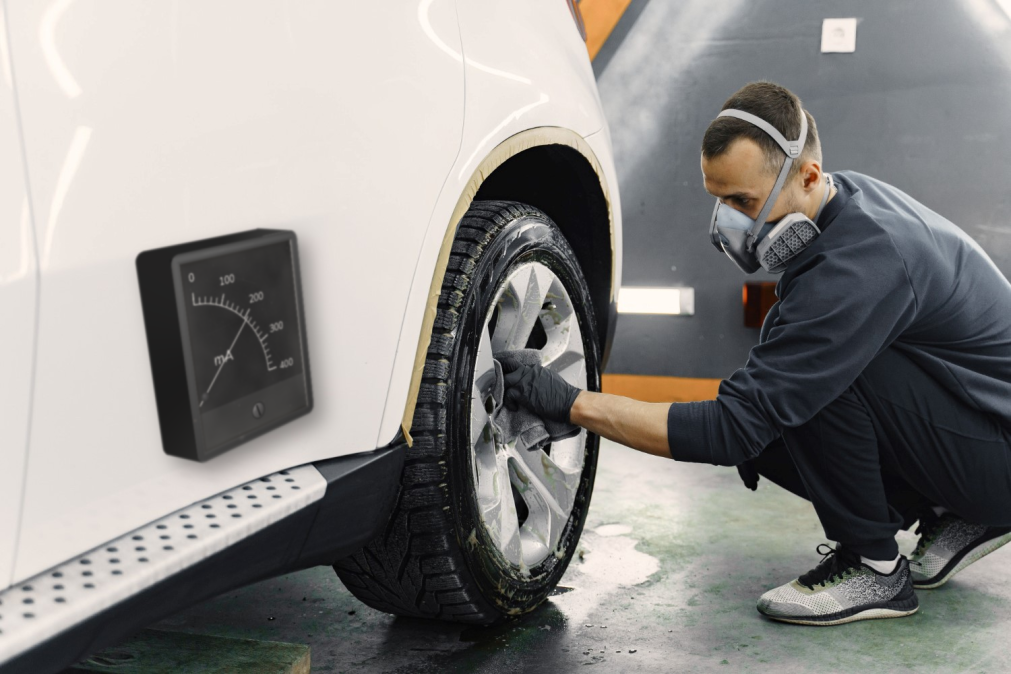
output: **200** mA
